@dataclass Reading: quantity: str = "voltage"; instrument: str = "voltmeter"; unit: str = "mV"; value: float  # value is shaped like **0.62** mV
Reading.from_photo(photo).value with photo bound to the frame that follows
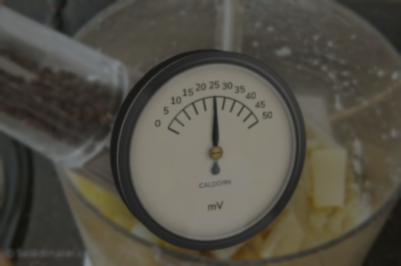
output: **25** mV
